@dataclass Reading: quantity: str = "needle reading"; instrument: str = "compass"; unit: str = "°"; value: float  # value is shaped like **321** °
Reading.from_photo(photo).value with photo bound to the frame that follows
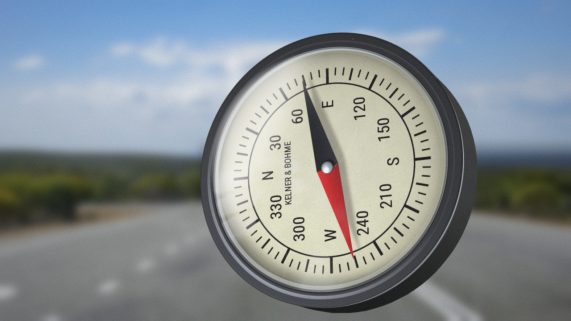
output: **255** °
